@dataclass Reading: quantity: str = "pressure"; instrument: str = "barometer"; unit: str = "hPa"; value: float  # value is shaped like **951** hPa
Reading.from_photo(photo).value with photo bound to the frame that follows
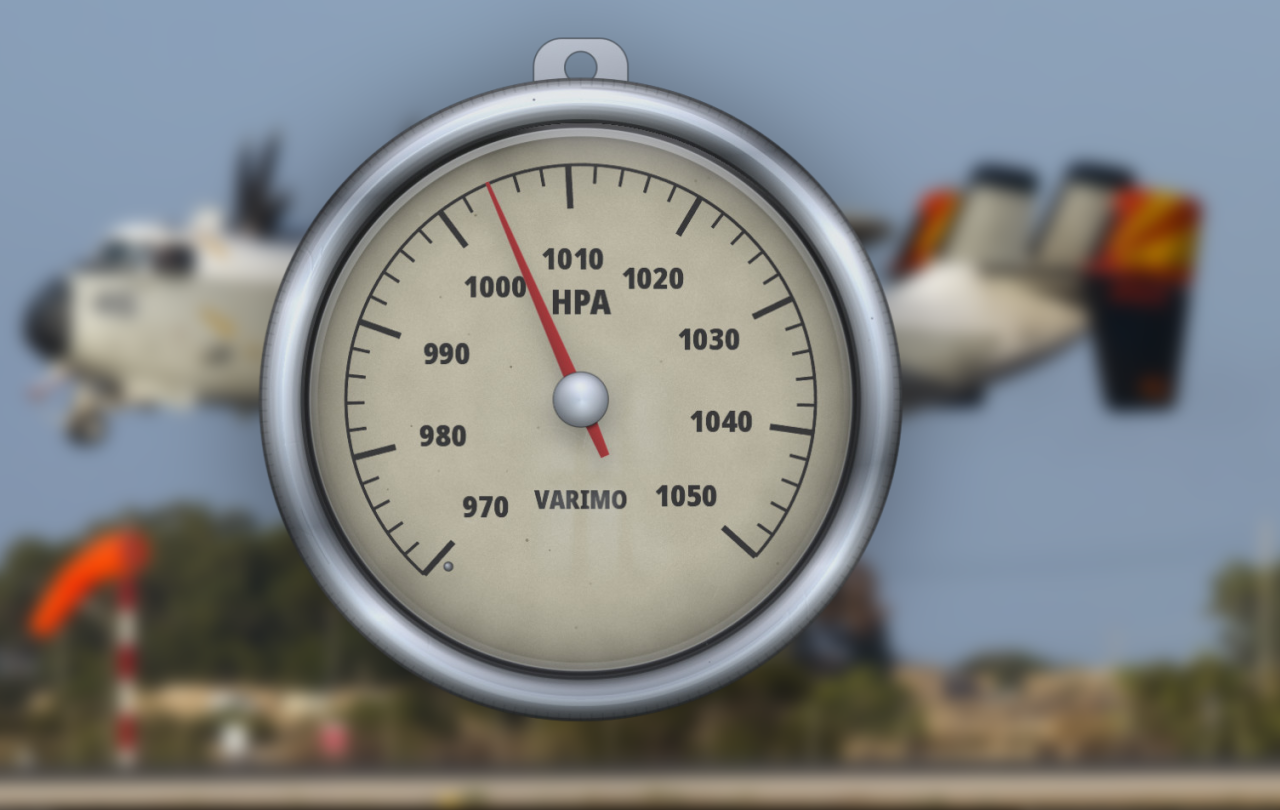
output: **1004** hPa
